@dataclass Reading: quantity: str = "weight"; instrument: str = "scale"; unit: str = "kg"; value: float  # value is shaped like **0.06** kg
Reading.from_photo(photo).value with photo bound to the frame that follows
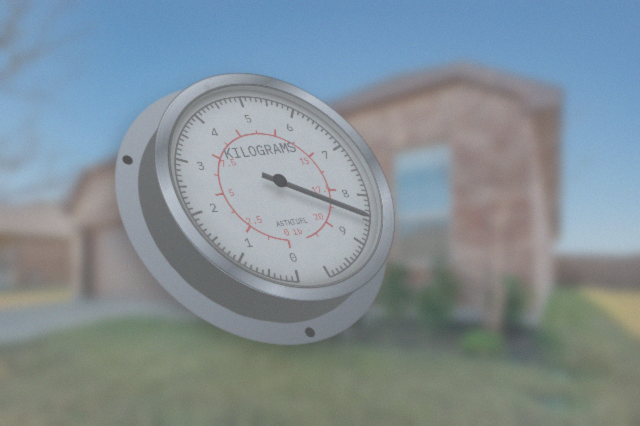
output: **8.5** kg
